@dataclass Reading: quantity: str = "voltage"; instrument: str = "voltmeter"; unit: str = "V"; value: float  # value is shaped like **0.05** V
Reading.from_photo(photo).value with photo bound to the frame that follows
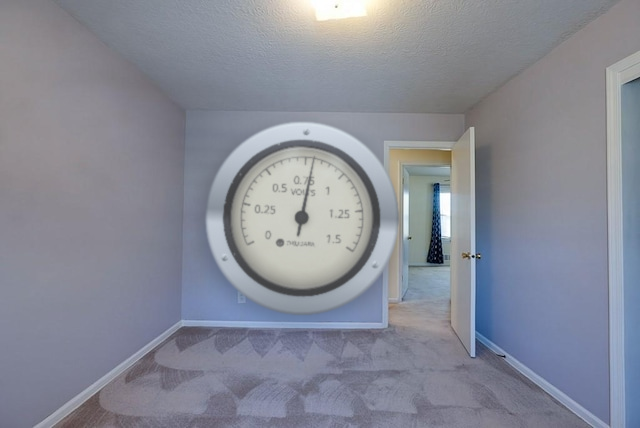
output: **0.8** V
